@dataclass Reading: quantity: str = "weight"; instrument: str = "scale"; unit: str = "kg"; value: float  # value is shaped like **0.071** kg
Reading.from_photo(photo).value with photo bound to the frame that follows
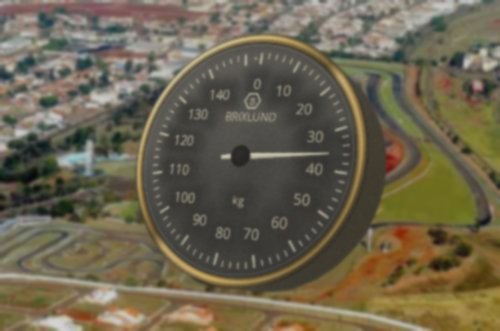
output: **36** kg
